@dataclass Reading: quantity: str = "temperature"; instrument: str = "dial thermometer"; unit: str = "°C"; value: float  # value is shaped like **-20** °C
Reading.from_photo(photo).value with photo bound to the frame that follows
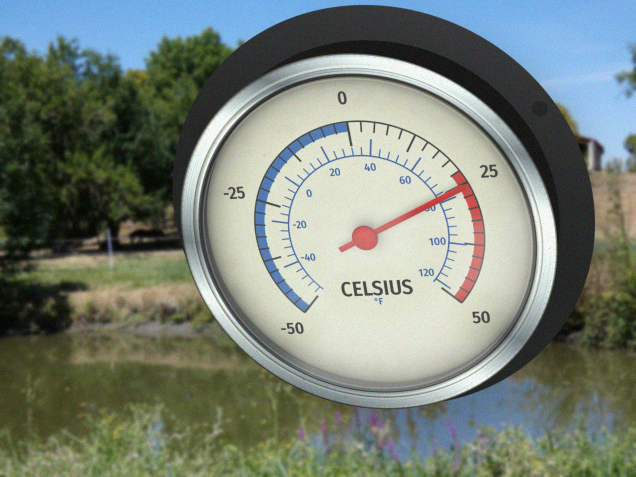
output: **25** °C
